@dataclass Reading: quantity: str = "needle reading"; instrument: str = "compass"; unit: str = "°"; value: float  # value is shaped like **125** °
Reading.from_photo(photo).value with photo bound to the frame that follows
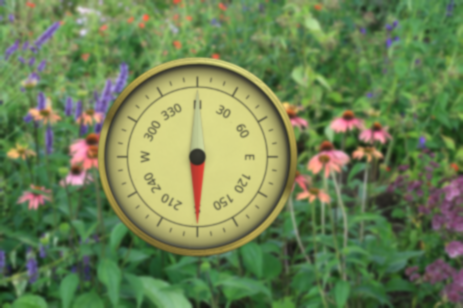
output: **180** °
